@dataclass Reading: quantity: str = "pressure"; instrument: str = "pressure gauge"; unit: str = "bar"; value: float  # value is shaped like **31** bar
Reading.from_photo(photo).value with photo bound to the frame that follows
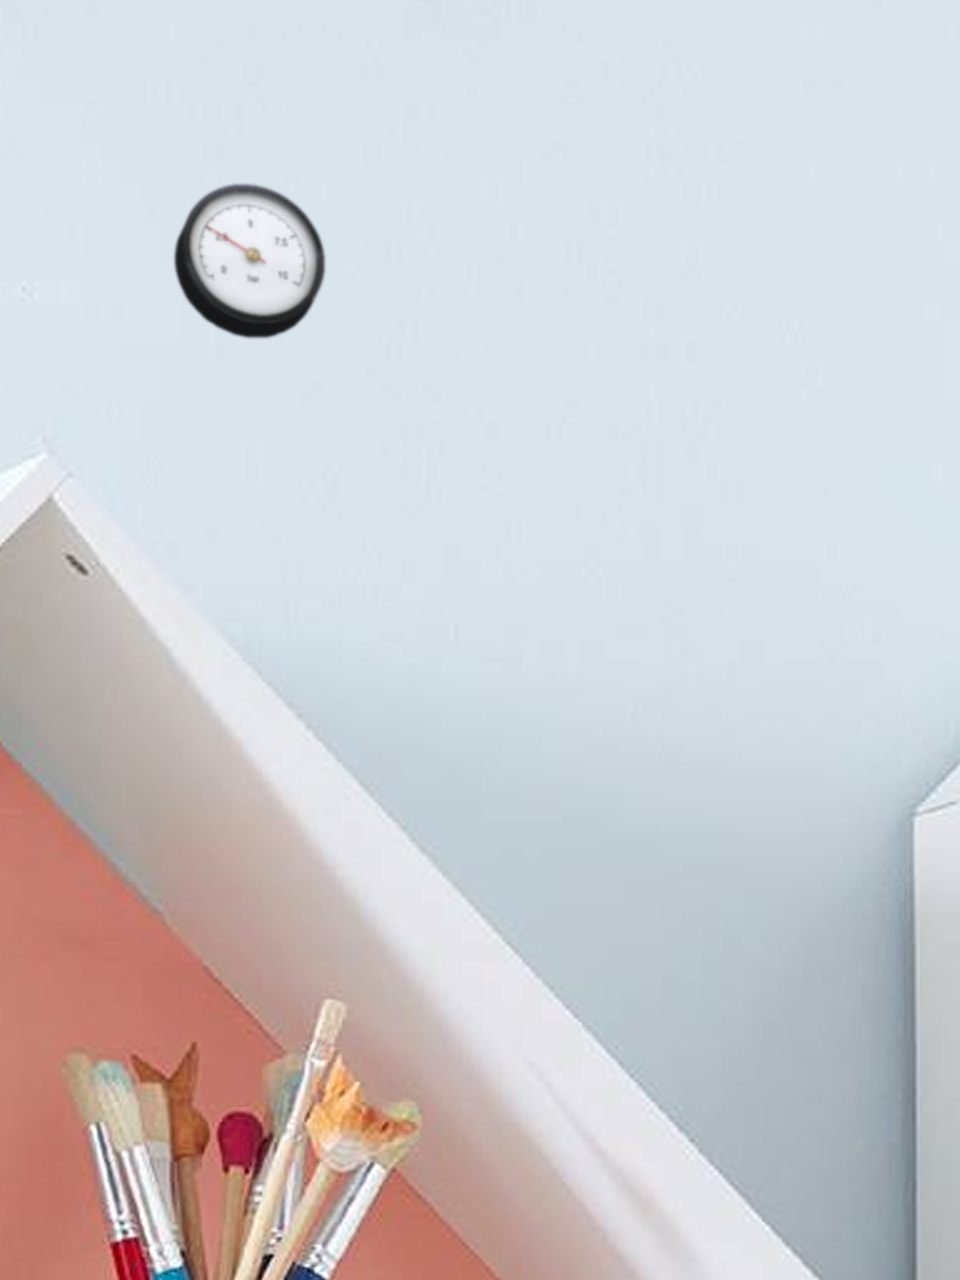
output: **2.5** bar
